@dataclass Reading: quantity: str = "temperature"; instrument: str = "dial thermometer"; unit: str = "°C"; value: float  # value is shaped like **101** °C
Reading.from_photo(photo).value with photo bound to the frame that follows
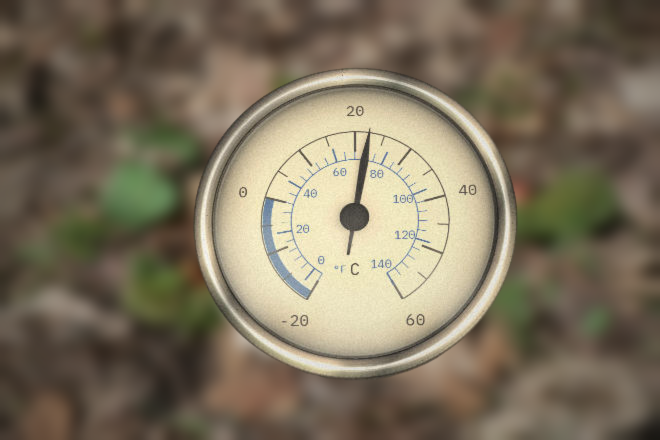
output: **22.5** °C
